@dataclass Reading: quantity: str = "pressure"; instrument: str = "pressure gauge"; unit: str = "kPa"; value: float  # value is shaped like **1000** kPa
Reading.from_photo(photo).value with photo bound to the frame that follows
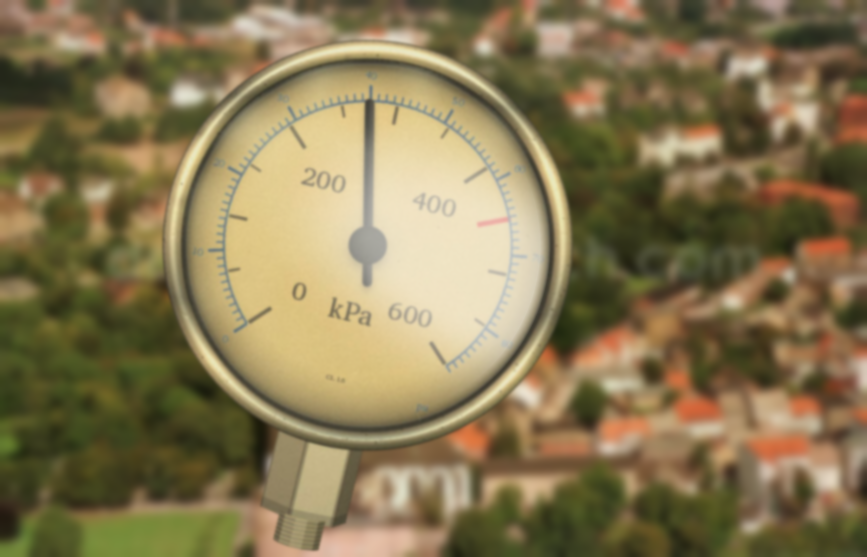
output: **275** kPa
